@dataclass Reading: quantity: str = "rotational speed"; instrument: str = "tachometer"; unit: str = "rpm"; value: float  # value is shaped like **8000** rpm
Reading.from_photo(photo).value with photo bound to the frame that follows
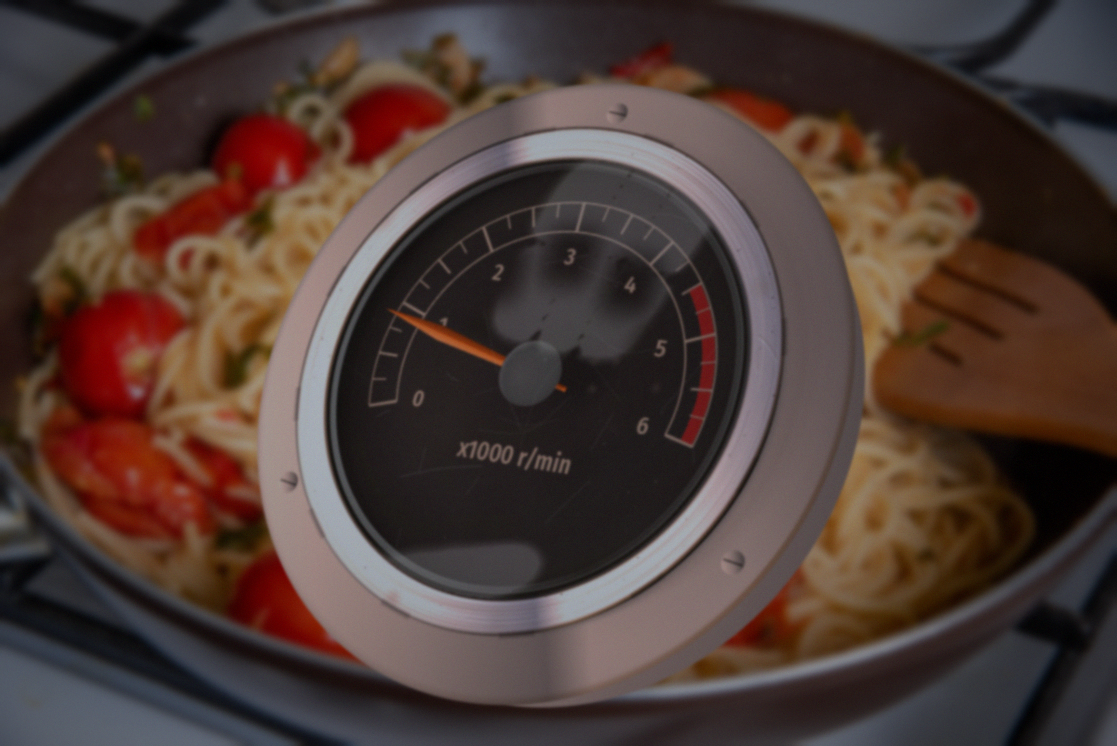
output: **875** rpm
